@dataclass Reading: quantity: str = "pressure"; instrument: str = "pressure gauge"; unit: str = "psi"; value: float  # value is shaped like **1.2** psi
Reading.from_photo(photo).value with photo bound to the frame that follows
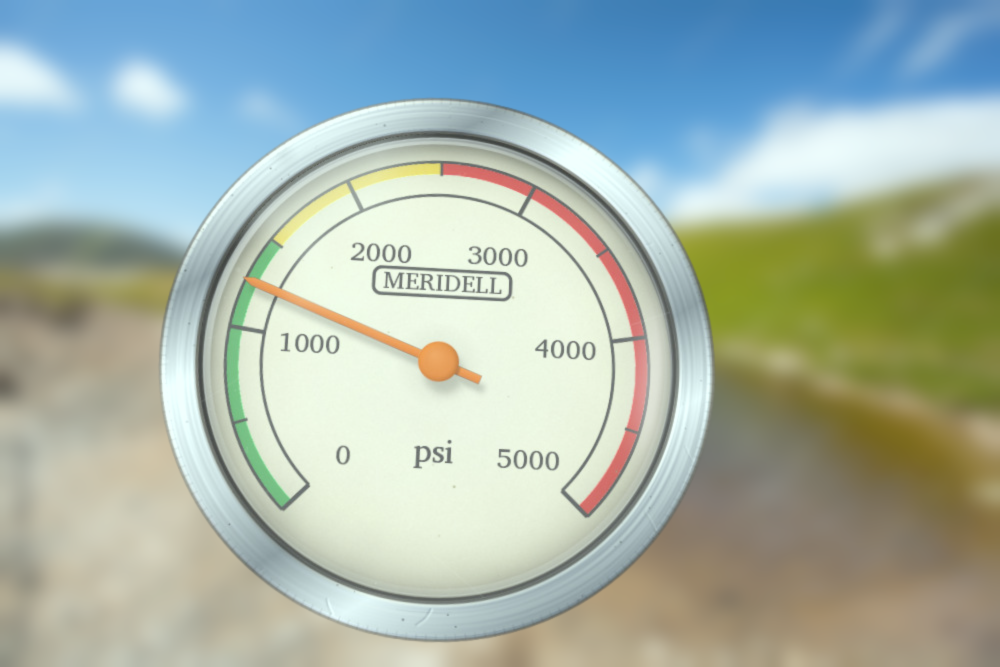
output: **1250** psi
